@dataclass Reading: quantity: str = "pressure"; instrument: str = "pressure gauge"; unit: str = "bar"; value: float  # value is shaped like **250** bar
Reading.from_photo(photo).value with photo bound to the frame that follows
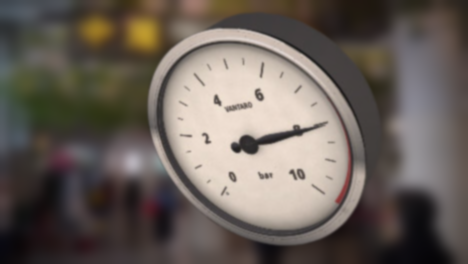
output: **8** bar
